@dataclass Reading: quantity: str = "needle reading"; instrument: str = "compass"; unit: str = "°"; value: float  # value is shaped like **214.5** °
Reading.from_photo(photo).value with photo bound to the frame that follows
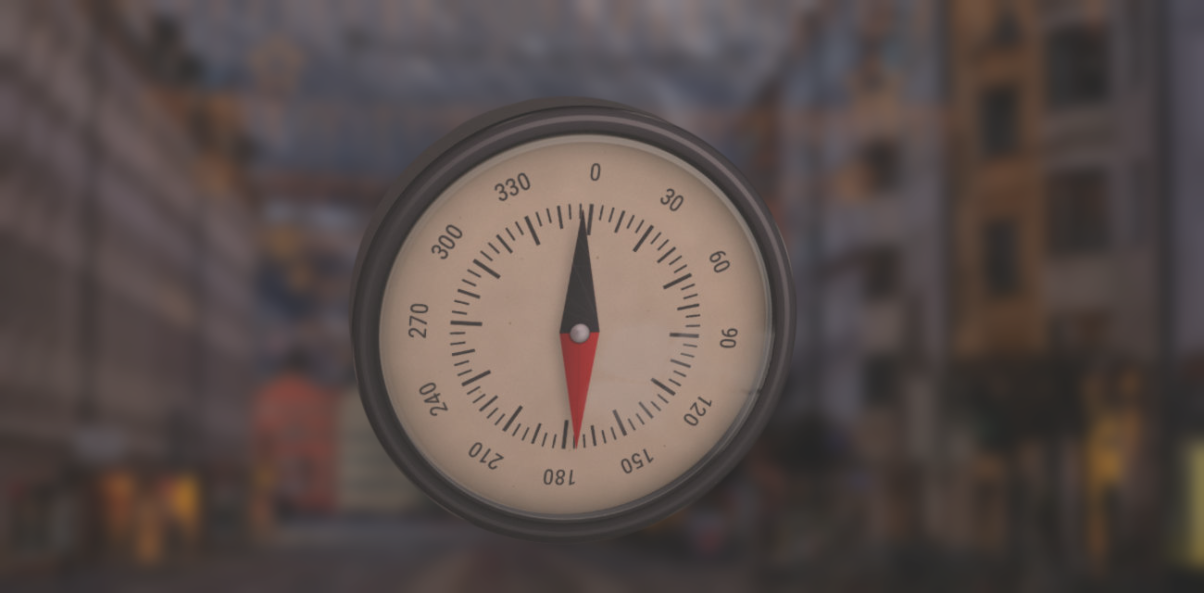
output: **175** °
